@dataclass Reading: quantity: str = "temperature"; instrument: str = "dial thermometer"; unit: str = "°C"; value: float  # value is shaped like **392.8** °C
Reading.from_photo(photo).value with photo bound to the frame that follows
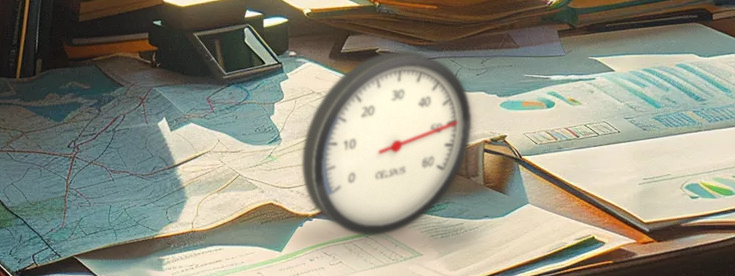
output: **50** °C
